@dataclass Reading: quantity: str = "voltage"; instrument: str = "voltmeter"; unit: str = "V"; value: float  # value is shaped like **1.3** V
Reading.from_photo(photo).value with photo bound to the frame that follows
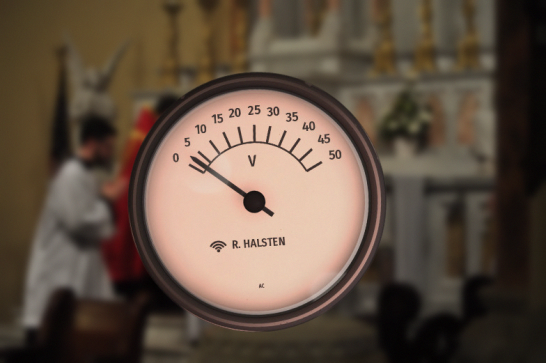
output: **2.5** V
